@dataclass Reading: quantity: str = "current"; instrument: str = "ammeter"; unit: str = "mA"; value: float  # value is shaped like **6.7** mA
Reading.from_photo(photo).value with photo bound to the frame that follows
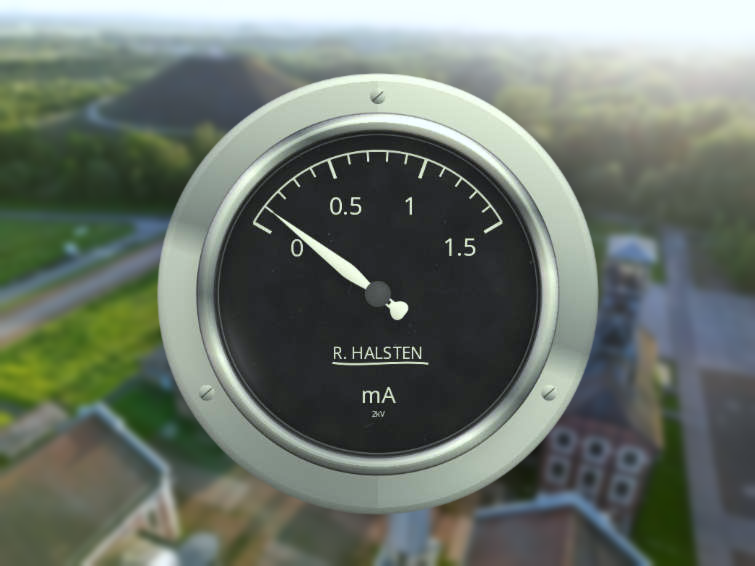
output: **0.1** mA
